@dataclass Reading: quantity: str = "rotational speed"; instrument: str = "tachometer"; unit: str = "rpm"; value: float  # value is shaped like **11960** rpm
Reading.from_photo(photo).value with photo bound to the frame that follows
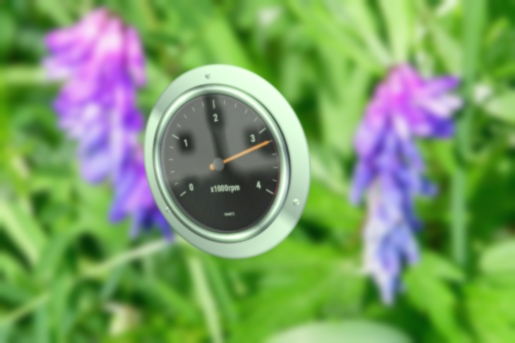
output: **3200** rpm
